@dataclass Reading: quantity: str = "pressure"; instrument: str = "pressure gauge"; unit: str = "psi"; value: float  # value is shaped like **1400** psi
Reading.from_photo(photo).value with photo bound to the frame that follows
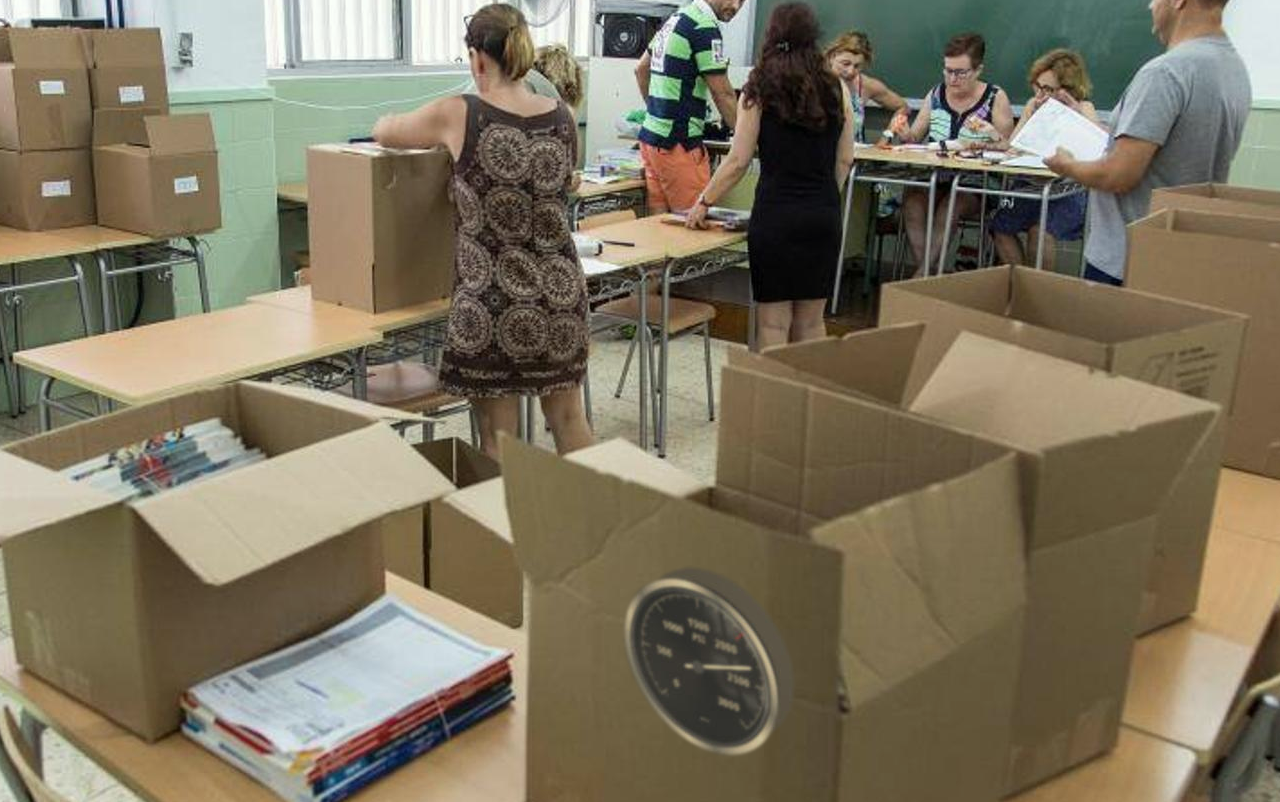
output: **2300** psi
